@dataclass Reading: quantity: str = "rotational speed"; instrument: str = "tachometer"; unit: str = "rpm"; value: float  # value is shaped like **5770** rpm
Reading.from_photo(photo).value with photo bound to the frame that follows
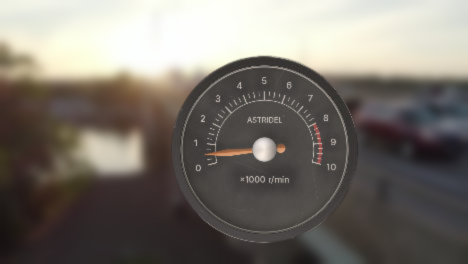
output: **500** rpm
